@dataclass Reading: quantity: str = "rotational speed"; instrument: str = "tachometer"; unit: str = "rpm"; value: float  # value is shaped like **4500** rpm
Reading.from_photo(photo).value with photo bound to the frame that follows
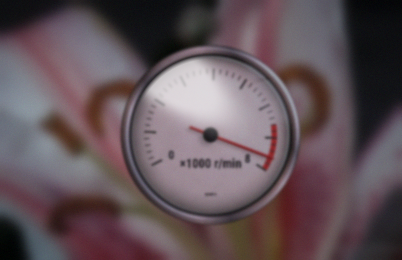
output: **7600** rpm
